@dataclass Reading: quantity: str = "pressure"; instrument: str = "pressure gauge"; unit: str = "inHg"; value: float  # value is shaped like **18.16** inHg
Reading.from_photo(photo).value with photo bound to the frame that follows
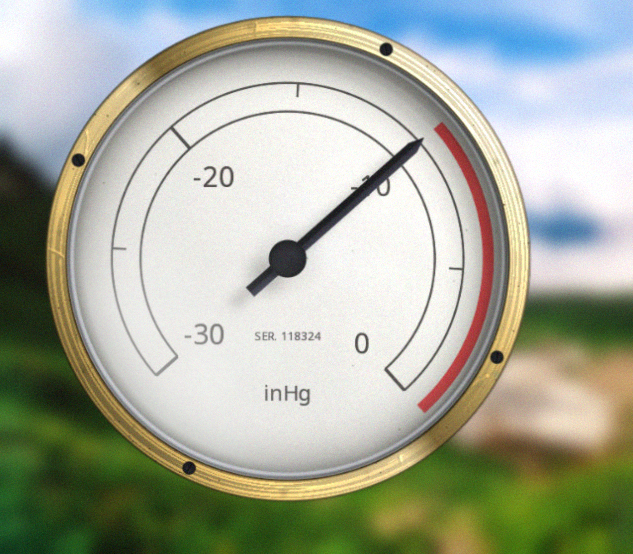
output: **-10** inHg
